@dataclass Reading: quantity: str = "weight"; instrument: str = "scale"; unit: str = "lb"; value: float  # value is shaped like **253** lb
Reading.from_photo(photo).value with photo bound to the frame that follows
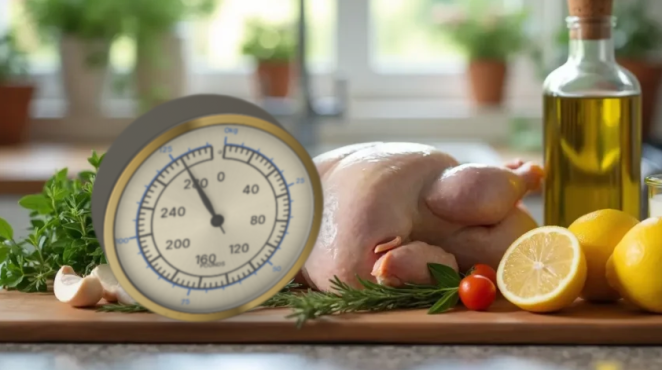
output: **280** lb
